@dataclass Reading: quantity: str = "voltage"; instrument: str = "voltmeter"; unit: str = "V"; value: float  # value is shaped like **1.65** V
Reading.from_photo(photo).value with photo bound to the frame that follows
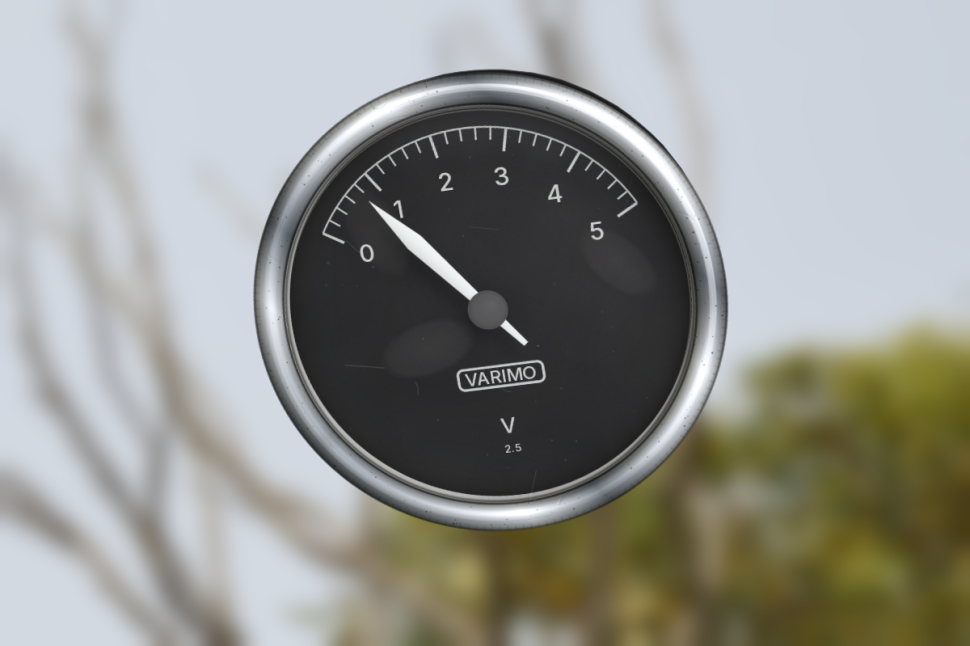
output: **0.8** V
